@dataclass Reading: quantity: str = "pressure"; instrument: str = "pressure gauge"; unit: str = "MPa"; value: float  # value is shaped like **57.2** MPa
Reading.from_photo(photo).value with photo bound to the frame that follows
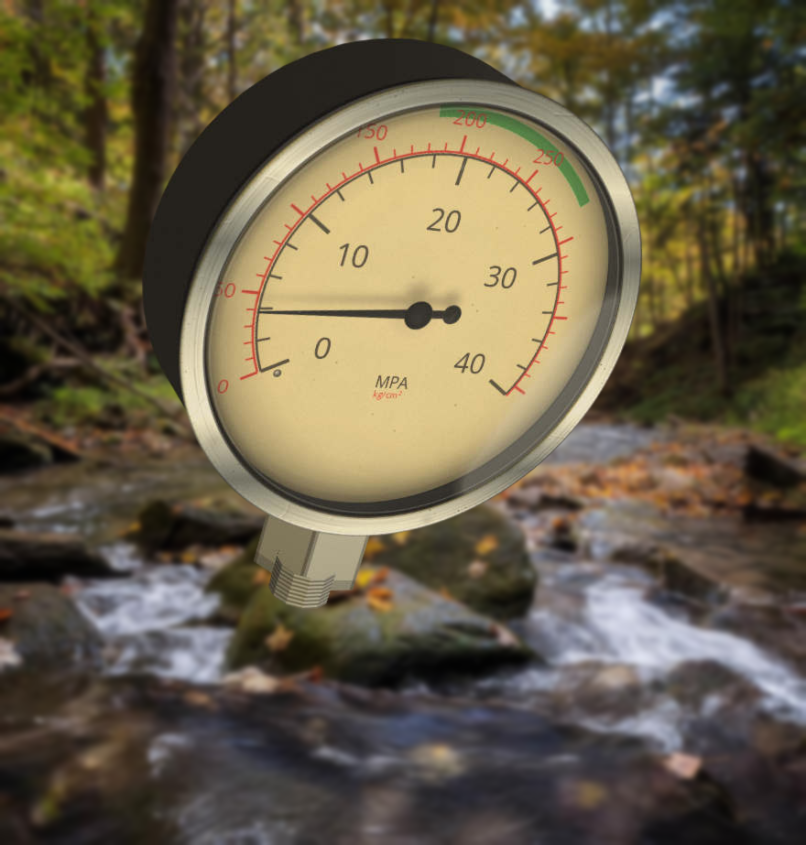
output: **4** MPa
